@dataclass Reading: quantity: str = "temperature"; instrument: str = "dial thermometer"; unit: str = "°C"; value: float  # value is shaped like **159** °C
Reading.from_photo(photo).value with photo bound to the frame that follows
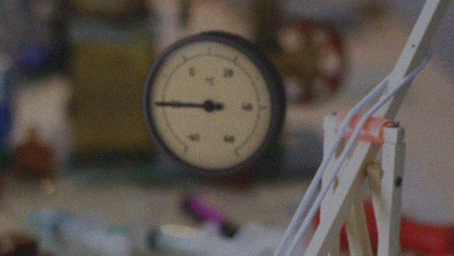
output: **-20** °C
